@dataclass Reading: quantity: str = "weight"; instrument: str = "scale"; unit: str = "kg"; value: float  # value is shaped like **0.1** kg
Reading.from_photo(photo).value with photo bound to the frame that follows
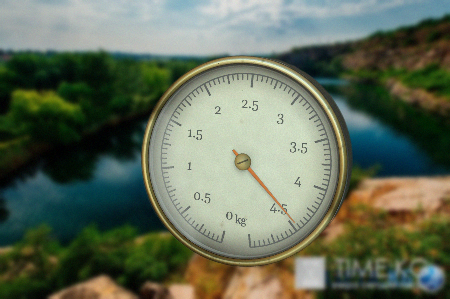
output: **4.45** kg
